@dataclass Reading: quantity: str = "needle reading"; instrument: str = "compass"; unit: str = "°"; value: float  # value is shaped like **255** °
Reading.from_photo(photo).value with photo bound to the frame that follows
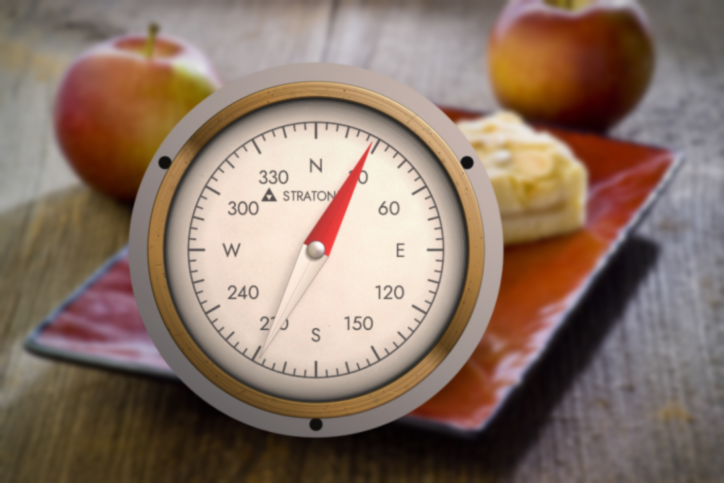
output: **27.5** °
